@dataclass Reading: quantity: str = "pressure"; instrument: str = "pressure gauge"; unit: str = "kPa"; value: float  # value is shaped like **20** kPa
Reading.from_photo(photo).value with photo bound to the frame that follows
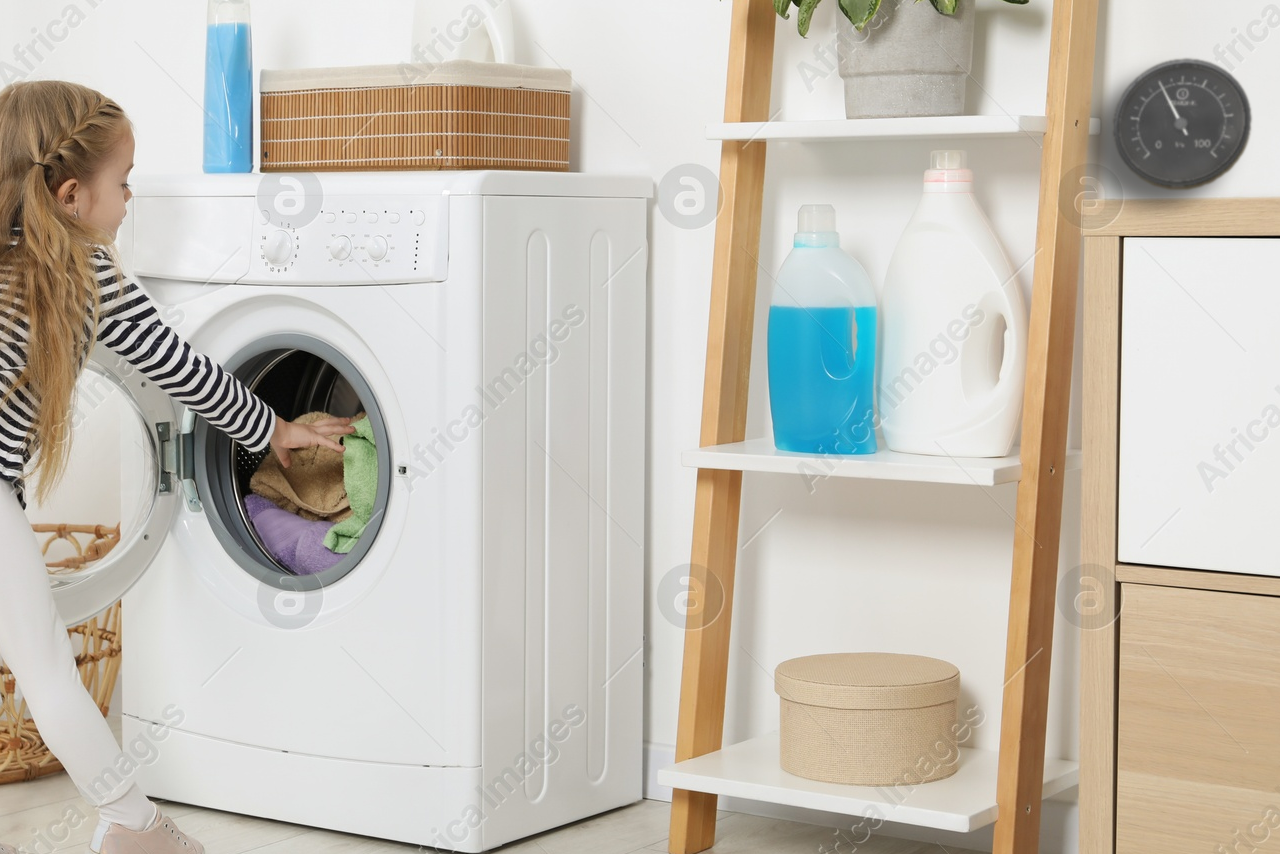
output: **40** kPa
